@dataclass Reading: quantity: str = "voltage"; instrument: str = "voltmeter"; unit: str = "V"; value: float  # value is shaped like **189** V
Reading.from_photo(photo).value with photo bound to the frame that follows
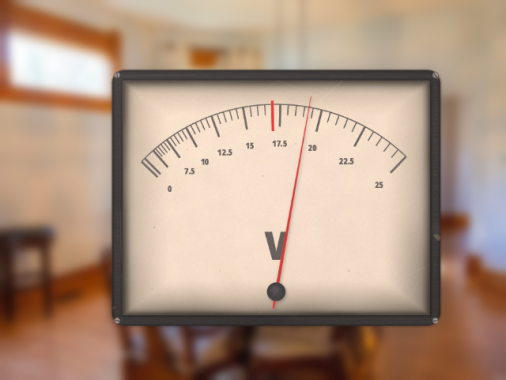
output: **19.25** V
